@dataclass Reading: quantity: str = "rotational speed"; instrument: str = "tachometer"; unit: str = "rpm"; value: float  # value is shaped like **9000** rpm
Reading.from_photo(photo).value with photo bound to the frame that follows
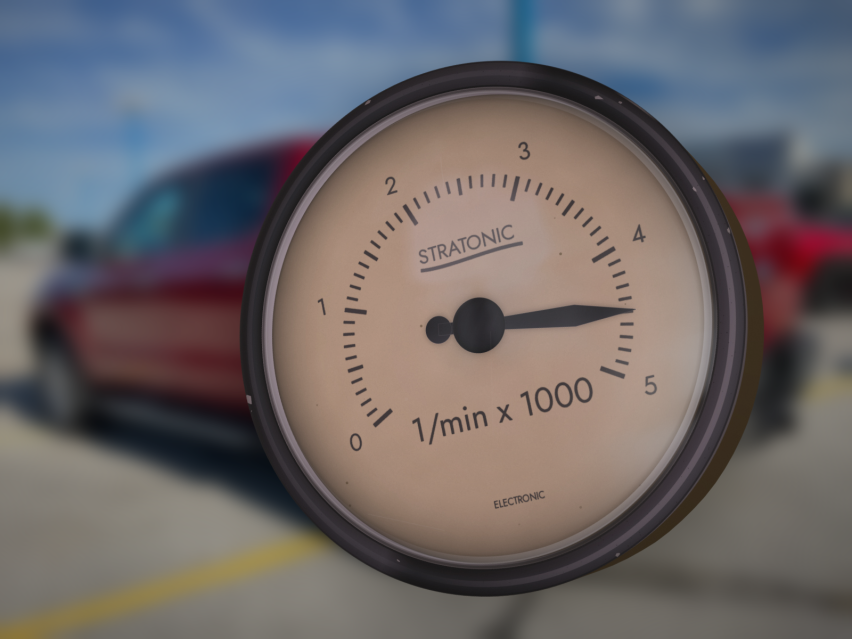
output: **4500** rpm
